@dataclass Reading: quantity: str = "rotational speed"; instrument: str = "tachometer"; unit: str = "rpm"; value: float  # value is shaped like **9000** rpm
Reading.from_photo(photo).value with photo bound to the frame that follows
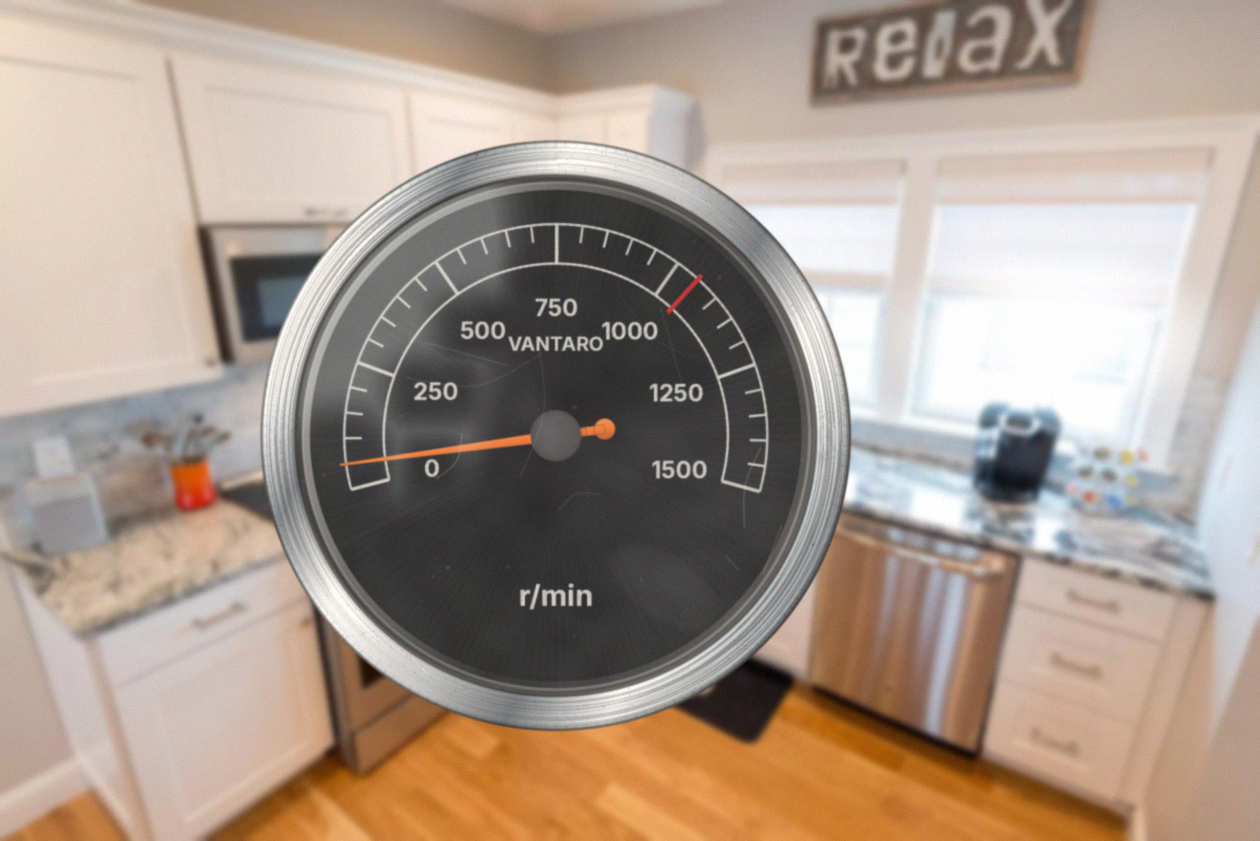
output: **50** rpm
